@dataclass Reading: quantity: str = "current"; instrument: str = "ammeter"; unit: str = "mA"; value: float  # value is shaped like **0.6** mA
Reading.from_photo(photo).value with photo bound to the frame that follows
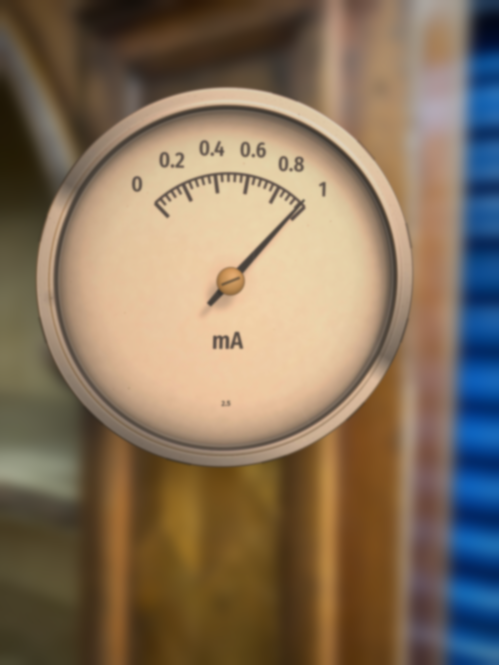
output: **0.96** mA
